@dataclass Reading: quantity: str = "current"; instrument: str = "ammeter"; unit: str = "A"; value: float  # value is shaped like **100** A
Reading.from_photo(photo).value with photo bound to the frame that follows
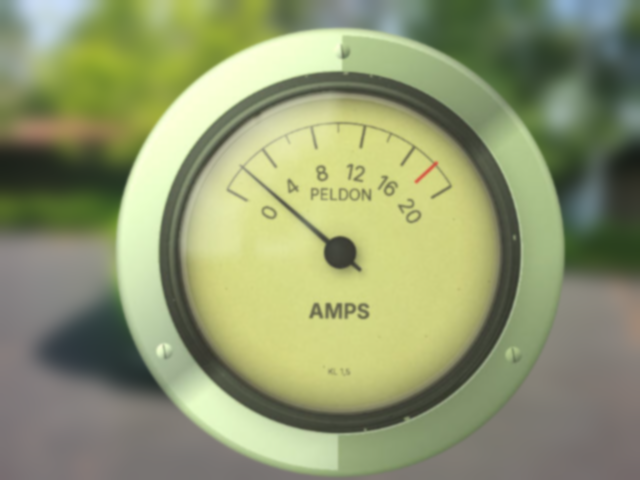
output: **2** A
